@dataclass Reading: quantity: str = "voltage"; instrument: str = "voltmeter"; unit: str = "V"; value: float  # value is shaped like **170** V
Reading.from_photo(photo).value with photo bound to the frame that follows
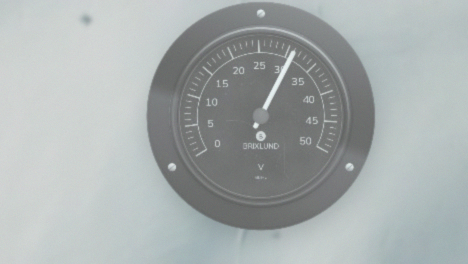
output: **31** V
